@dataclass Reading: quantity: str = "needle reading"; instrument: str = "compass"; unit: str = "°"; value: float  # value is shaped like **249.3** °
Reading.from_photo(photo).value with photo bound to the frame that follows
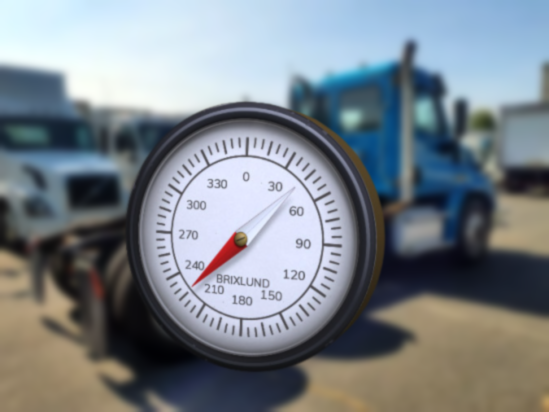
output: **225** °
